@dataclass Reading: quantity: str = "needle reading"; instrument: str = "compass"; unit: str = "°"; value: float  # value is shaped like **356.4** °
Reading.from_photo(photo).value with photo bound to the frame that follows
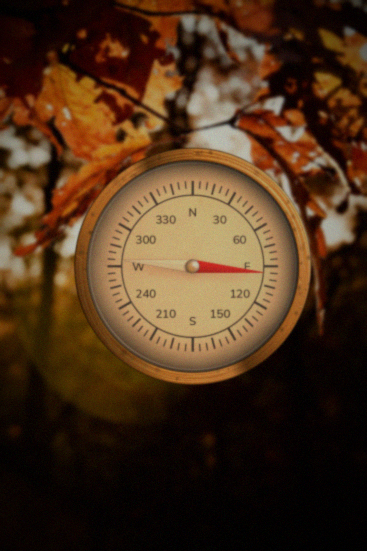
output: **95** °
